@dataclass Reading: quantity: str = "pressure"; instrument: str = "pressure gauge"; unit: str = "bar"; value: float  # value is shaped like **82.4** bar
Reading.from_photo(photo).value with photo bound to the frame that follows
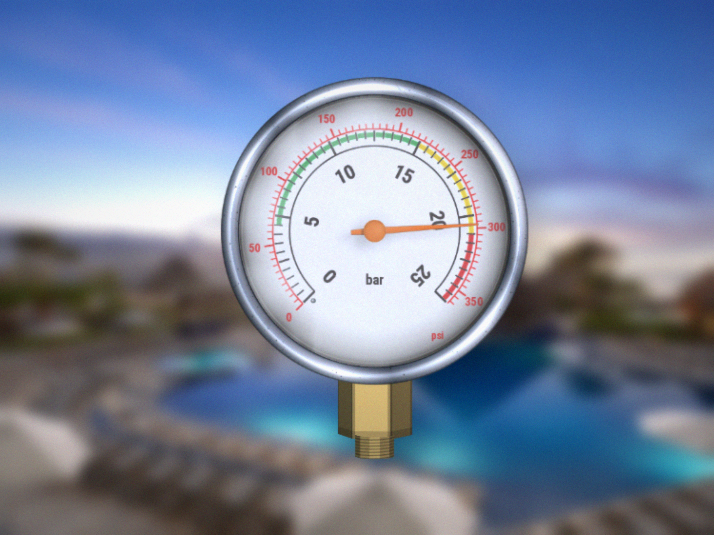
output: **20.5** bar
